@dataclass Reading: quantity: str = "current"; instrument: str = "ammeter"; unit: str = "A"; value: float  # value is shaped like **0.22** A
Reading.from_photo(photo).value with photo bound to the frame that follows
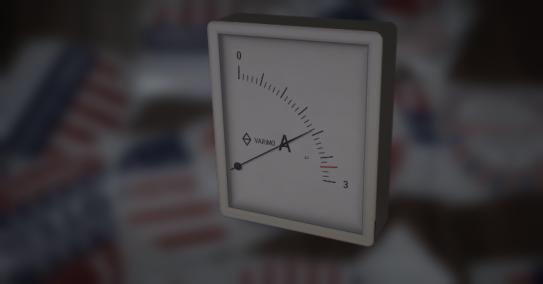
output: **1.9** A
